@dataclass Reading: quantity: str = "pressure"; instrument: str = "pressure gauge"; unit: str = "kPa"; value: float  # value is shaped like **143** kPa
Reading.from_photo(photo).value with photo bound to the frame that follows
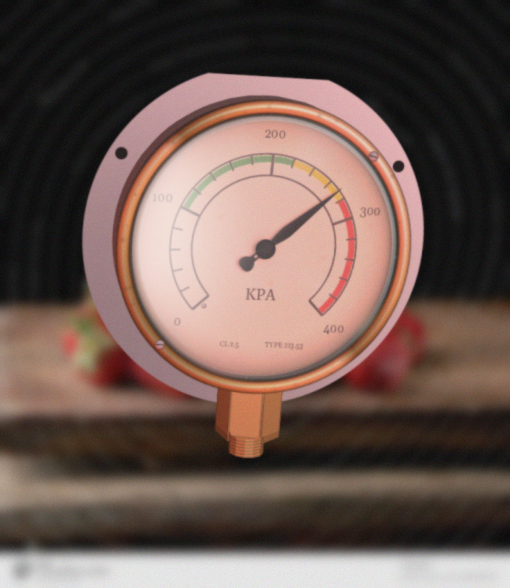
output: **270** kPa
